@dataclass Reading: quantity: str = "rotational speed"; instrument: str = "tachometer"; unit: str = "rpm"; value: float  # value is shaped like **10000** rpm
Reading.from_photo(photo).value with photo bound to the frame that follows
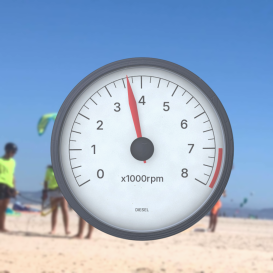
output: **3625** rpm
